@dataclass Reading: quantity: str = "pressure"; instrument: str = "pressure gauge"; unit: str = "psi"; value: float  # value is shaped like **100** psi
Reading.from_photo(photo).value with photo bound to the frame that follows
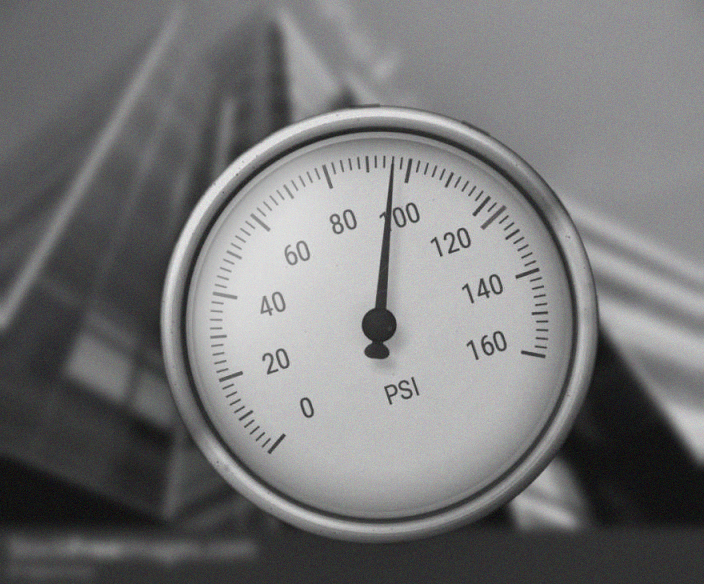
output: **96** psi
